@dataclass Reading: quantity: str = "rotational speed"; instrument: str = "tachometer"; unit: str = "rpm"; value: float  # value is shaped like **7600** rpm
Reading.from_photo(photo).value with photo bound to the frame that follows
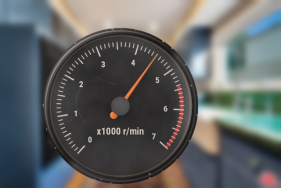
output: **4500** rpm
